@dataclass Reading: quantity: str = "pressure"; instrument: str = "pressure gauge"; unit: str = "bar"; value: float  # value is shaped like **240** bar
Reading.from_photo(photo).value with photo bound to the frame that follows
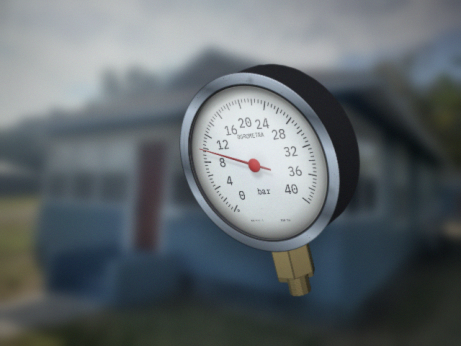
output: **10** bar
